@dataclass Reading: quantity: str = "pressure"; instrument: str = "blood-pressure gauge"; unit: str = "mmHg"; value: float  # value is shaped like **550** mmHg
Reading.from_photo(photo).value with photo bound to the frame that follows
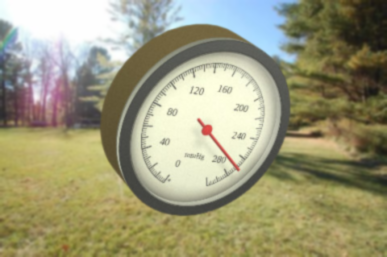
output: **270** mmHg
